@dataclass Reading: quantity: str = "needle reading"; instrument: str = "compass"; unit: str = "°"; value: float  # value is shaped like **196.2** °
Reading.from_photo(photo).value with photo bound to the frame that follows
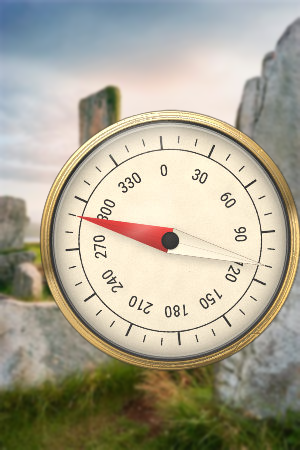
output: **290** °
